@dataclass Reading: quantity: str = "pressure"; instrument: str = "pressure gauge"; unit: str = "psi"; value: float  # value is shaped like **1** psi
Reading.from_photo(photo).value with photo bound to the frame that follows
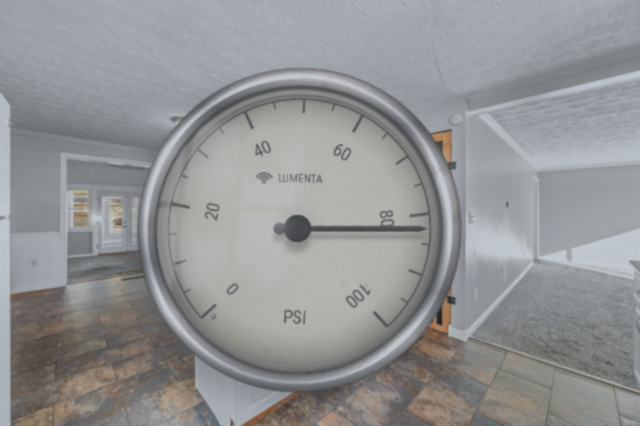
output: **82.5** psi
